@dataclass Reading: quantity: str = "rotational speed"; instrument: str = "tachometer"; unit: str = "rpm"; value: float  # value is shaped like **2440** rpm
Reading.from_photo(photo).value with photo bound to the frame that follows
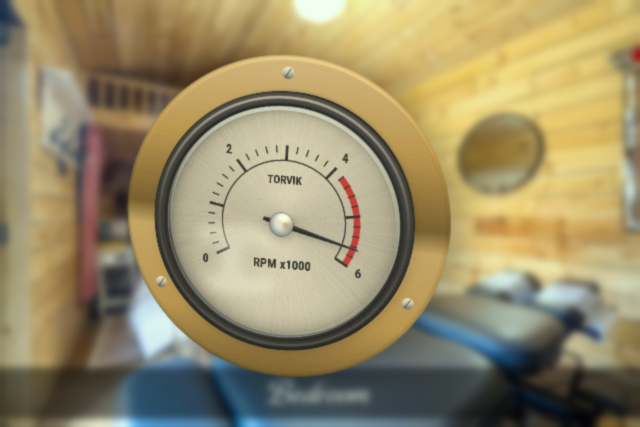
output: **5600** rpm
